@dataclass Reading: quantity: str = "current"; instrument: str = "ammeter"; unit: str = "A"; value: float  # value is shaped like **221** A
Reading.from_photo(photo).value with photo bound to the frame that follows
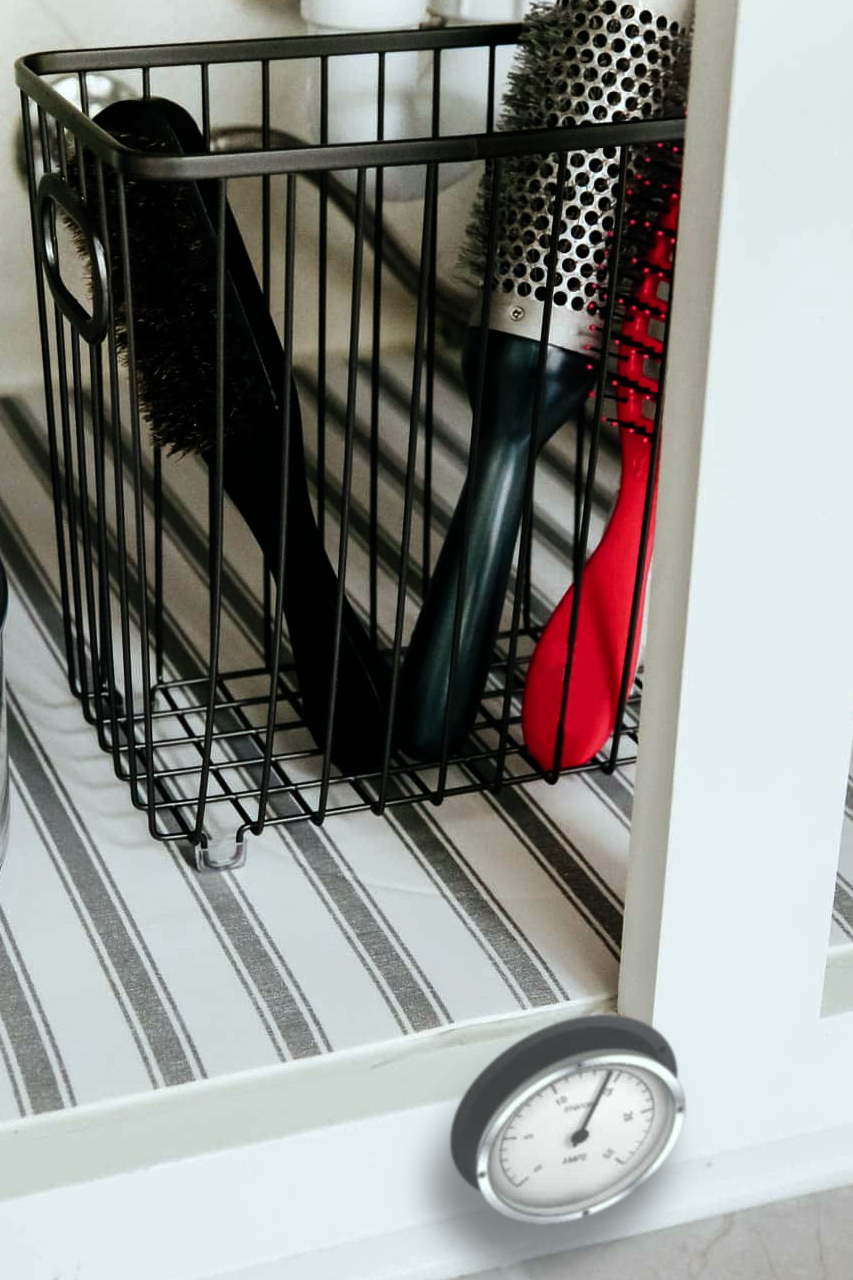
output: **14** A
